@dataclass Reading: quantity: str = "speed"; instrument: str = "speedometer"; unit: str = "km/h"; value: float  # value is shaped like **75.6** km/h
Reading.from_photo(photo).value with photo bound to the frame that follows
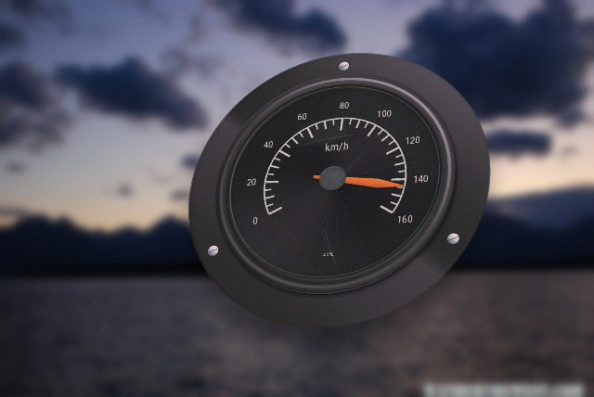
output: **145** km/h
